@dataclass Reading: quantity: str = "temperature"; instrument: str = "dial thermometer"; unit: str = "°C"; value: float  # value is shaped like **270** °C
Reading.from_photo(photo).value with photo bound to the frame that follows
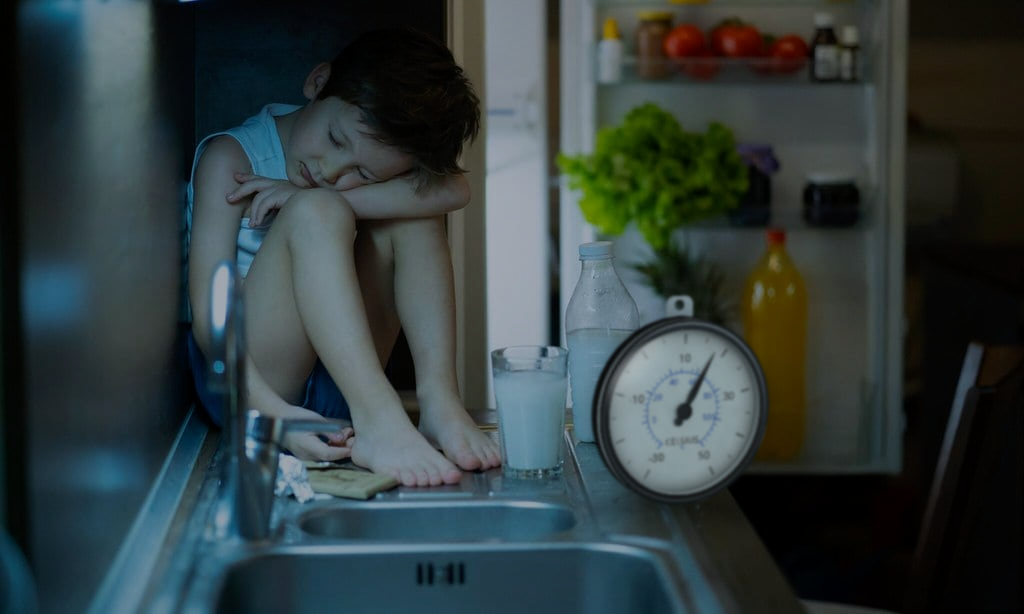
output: **17.5** °C
